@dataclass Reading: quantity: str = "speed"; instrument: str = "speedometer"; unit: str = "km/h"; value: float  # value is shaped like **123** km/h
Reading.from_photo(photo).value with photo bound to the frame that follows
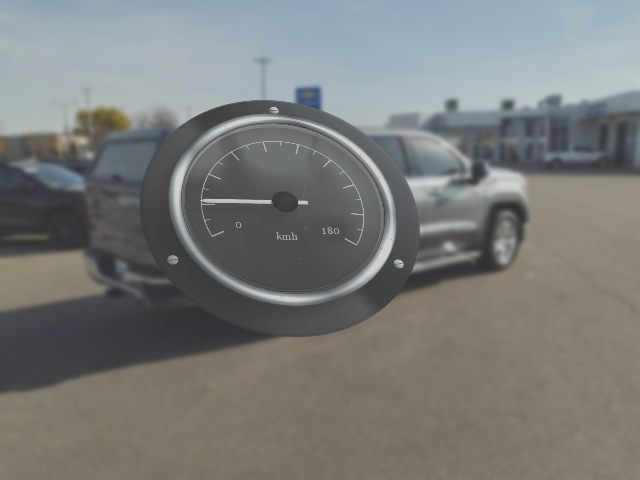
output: **20** km/h
